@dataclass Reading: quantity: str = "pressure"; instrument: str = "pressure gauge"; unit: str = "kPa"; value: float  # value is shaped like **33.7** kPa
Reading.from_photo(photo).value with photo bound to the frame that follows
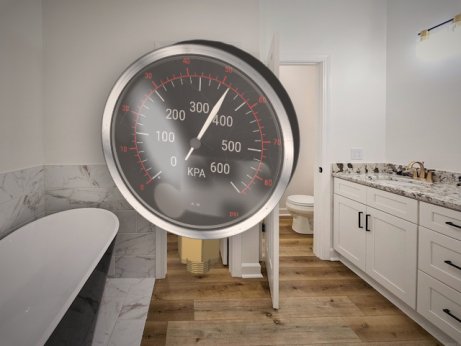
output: **360** kPa
